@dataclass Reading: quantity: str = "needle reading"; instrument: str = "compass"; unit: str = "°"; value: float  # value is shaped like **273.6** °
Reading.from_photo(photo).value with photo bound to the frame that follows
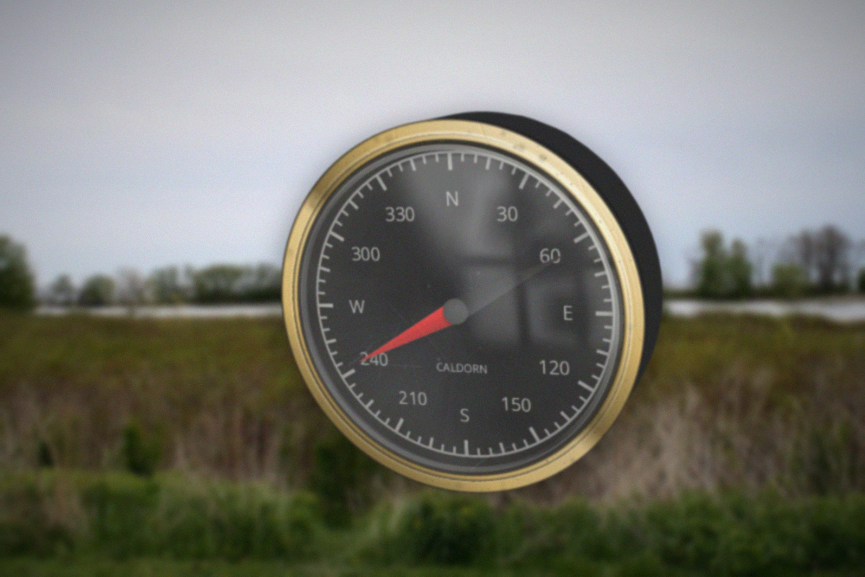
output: **242.5** °
